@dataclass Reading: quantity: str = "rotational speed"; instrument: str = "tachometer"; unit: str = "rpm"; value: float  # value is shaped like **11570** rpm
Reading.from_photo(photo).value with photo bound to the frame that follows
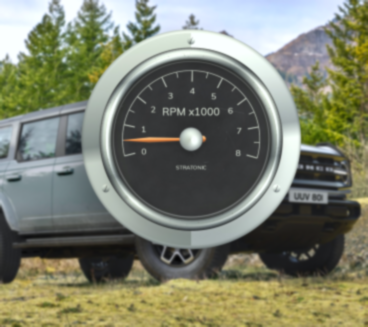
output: **500** rpm
